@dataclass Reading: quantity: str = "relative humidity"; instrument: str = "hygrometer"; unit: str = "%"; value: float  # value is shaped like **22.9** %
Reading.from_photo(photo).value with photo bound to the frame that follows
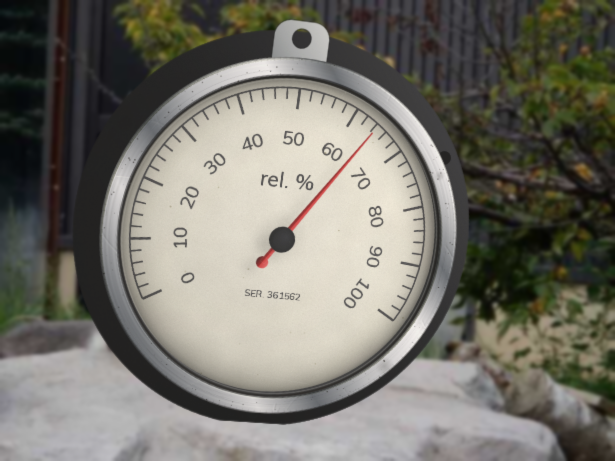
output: **64** %
